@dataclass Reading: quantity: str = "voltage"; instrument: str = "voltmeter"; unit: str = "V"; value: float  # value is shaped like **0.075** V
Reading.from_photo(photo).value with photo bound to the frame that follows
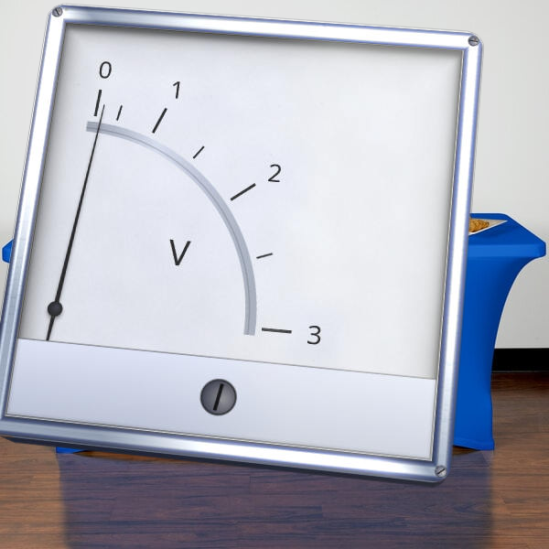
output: **0.25** V
